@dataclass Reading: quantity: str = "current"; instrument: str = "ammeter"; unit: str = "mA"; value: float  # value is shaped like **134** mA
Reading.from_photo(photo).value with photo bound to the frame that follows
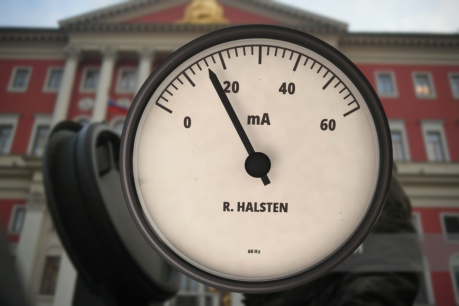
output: **16** mA
